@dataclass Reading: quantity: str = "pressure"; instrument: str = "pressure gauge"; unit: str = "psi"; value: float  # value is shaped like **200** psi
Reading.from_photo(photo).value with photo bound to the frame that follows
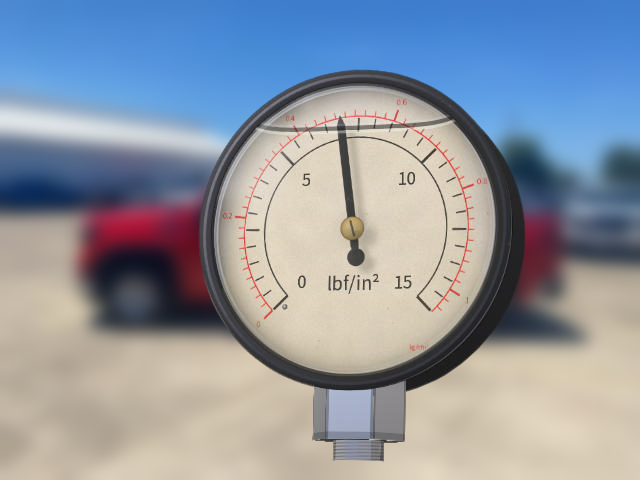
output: **7** psi
